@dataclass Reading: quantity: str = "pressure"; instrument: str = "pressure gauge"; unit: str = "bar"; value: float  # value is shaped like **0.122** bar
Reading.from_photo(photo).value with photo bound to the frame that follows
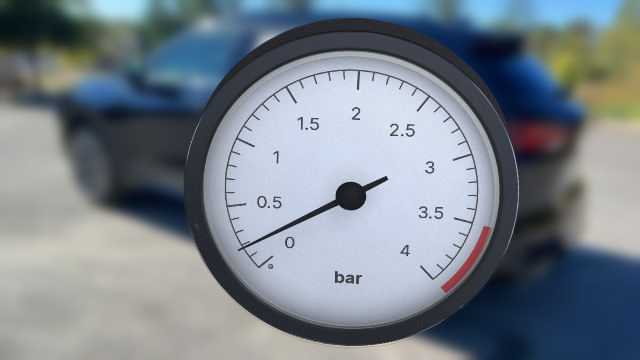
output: **0.2** bar
